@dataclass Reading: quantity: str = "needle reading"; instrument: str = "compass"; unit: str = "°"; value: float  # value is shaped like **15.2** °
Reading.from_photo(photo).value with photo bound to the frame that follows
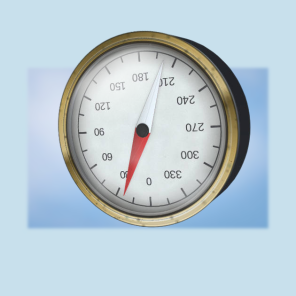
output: **22.5** °
